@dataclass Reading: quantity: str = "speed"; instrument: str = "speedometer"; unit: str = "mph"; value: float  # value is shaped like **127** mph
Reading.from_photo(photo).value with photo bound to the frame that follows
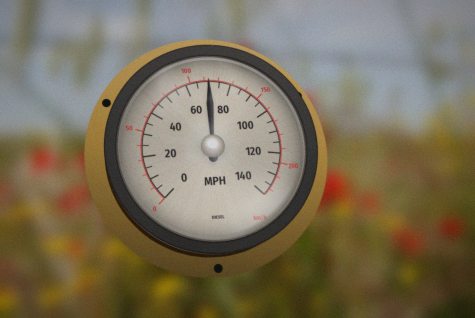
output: **70** mph
